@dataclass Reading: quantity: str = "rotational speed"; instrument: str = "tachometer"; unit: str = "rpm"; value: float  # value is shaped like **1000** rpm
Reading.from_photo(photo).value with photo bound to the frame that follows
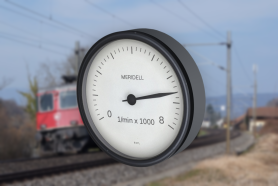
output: **6600** rpm
